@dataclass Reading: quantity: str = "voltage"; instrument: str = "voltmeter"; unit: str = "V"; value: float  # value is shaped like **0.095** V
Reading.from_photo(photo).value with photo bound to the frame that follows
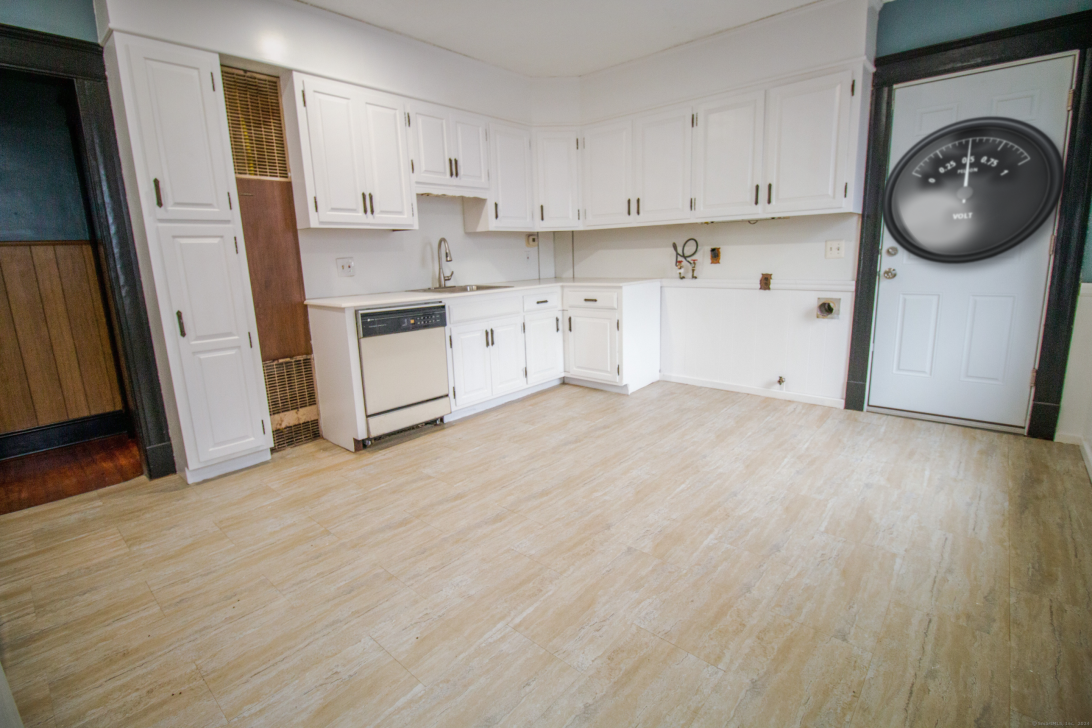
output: **0.5** V
